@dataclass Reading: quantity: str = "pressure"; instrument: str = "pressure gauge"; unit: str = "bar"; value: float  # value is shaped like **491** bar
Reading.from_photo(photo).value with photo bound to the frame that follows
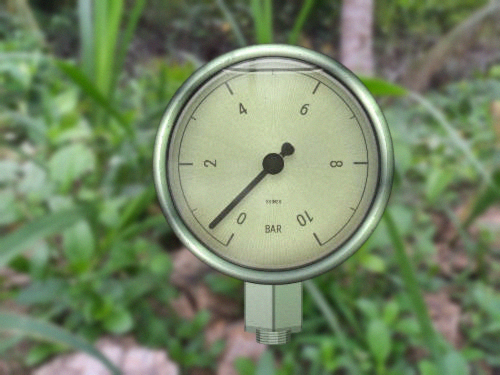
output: **0.5** bar
